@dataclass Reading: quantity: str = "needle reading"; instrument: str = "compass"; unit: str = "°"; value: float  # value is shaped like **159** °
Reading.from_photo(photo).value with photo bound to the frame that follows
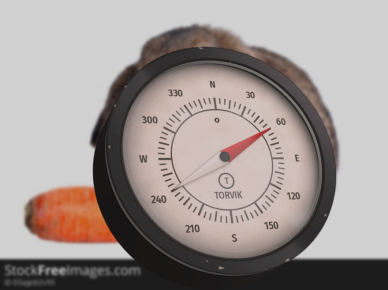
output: **60** °
